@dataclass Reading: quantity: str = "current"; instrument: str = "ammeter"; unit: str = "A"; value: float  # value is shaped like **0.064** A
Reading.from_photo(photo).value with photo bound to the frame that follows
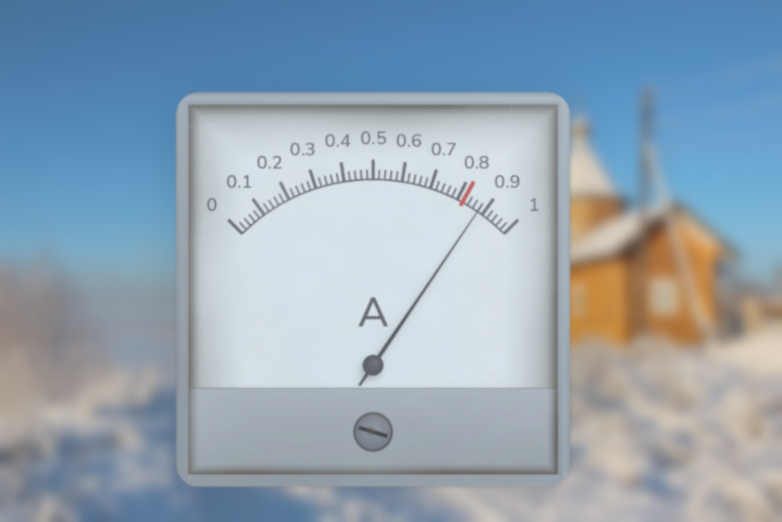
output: **0.88** A
